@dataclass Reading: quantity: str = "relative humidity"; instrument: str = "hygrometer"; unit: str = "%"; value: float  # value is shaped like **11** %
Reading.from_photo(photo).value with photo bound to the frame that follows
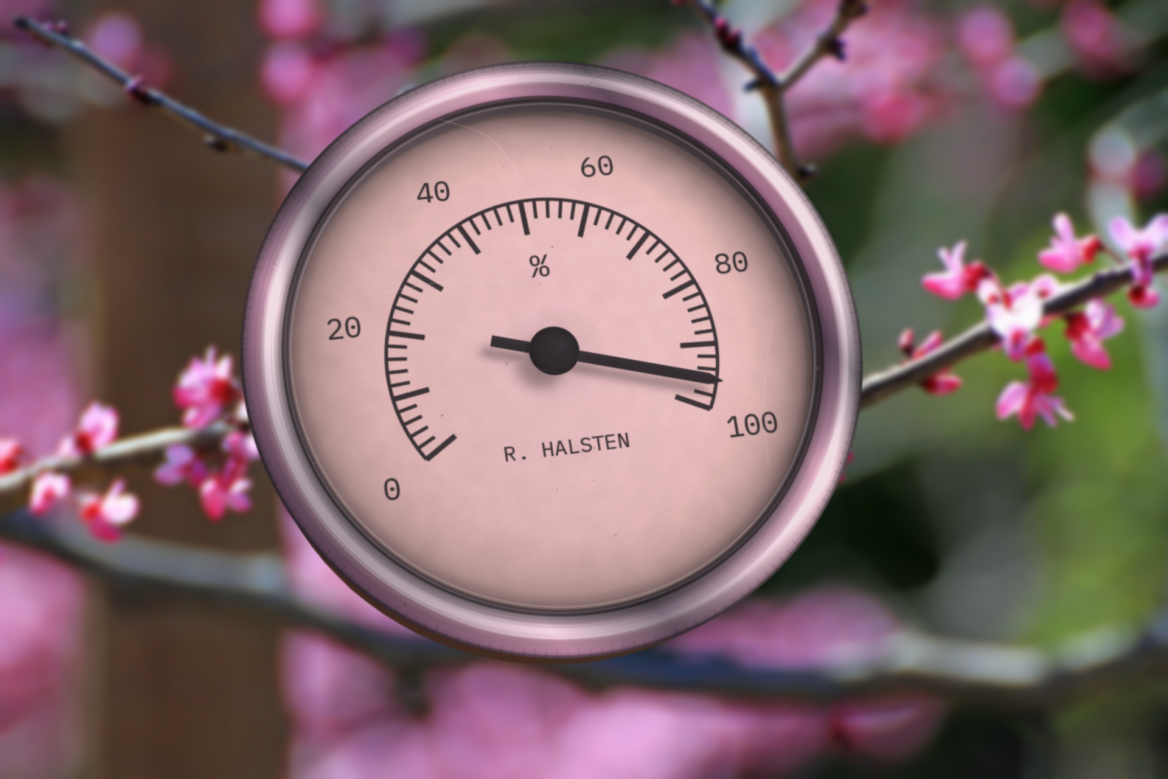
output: **96** %
